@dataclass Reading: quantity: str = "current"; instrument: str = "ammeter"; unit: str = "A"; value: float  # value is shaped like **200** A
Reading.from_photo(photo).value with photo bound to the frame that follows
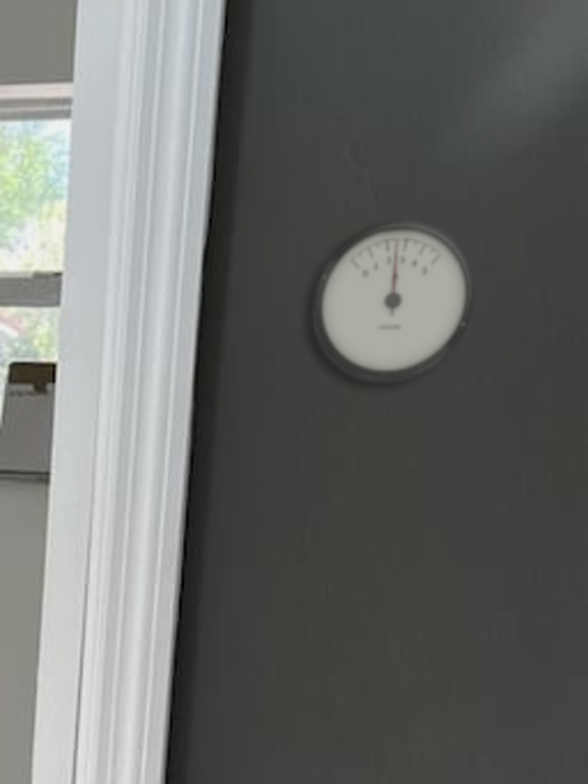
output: **2.5** A
